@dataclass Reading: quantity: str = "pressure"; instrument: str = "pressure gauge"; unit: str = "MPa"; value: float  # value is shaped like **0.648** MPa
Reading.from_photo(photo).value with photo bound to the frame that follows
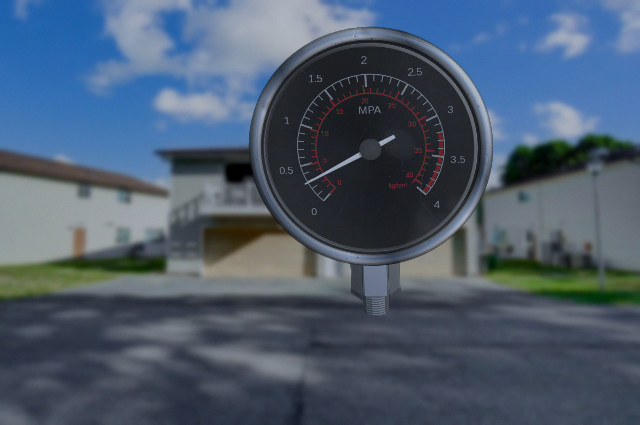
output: **0.3** MPa
